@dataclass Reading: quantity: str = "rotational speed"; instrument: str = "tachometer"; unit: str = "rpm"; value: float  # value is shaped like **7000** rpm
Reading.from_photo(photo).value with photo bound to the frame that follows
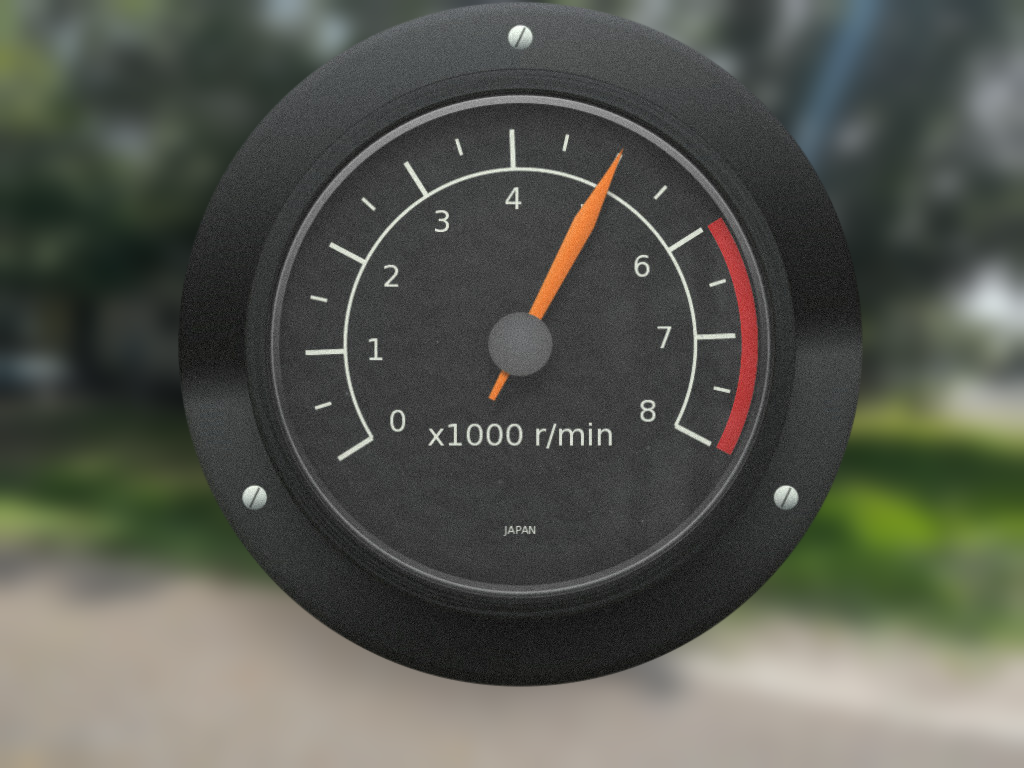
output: **5000** rpm
